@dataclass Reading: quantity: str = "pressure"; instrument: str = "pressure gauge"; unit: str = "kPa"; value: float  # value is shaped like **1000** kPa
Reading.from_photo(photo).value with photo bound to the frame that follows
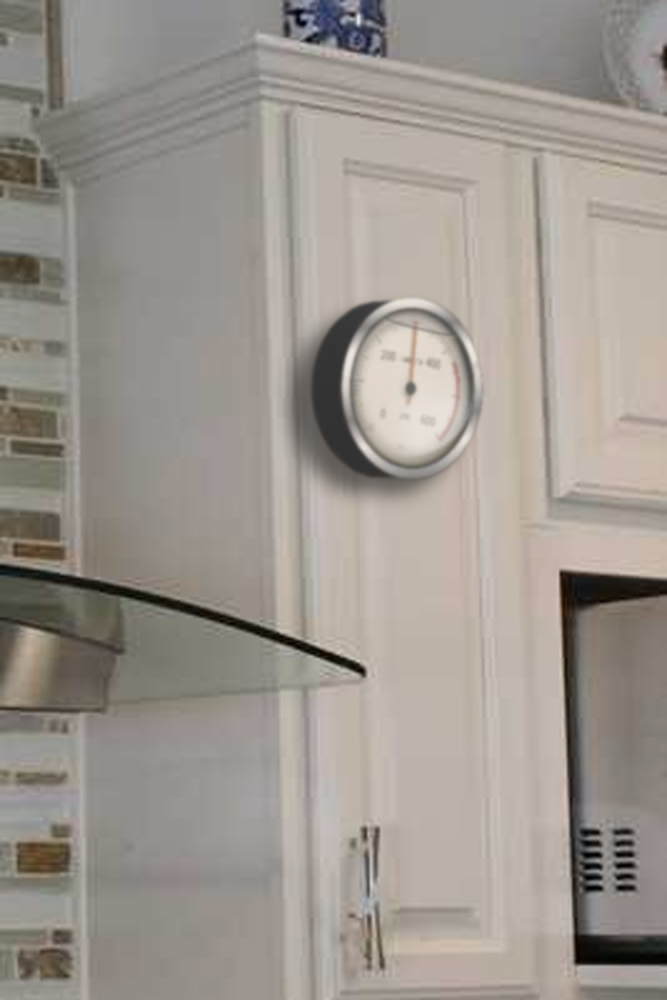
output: **300** kPa
